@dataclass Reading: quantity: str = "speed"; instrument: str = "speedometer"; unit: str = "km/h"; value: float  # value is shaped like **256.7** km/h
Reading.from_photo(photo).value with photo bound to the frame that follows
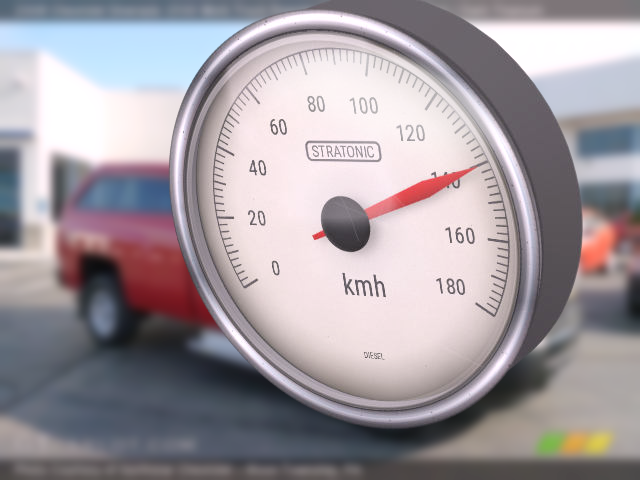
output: **140** km/h
